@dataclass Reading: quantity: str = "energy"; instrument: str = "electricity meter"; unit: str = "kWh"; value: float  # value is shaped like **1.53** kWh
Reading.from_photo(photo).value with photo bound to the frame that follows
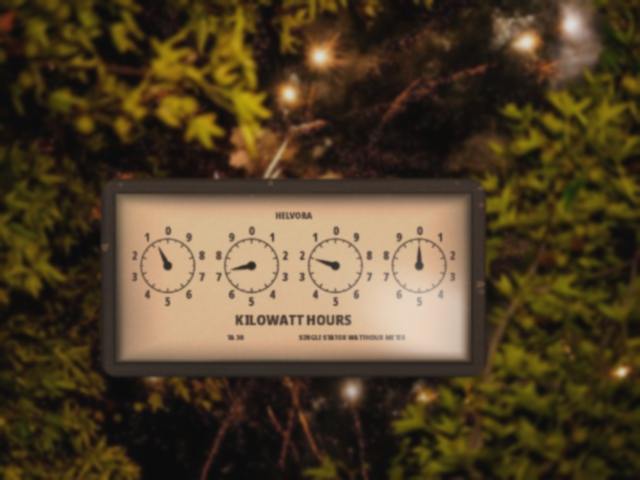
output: **720** kWh
